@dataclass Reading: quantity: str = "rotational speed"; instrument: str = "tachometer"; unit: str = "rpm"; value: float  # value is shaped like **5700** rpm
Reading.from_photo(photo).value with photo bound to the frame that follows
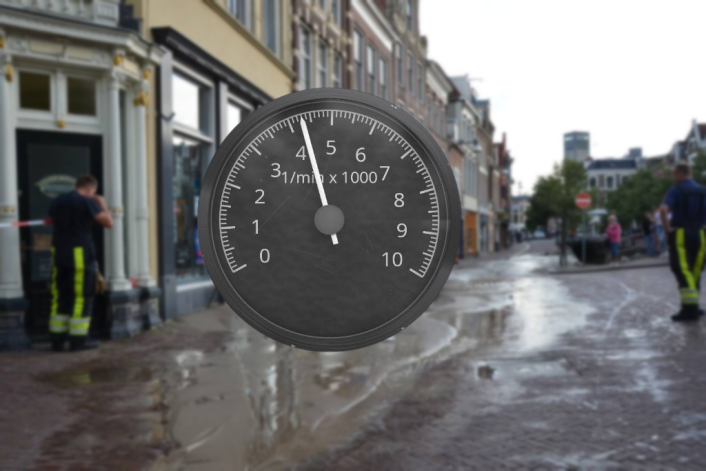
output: **4300** rpm
